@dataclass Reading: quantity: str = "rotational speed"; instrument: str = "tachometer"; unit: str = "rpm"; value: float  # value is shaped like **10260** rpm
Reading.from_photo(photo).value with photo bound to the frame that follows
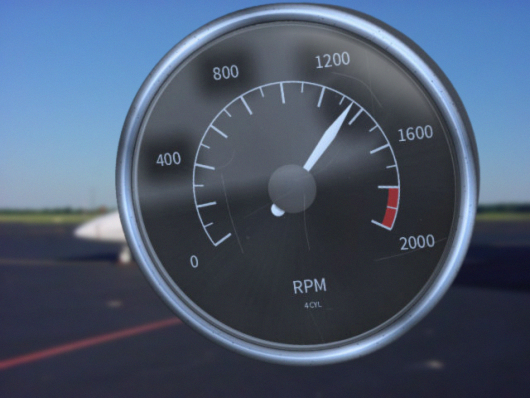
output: **1350** rpm
